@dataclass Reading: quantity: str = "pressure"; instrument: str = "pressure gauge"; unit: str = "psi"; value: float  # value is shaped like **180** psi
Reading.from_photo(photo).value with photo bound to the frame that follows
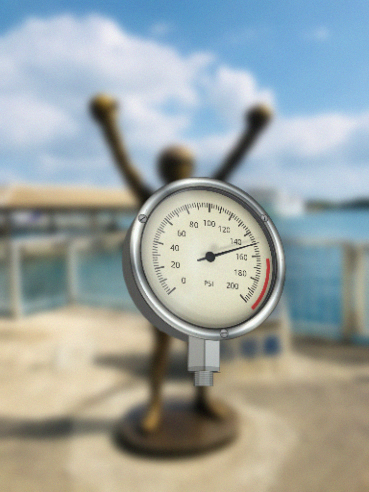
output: **150** psi
